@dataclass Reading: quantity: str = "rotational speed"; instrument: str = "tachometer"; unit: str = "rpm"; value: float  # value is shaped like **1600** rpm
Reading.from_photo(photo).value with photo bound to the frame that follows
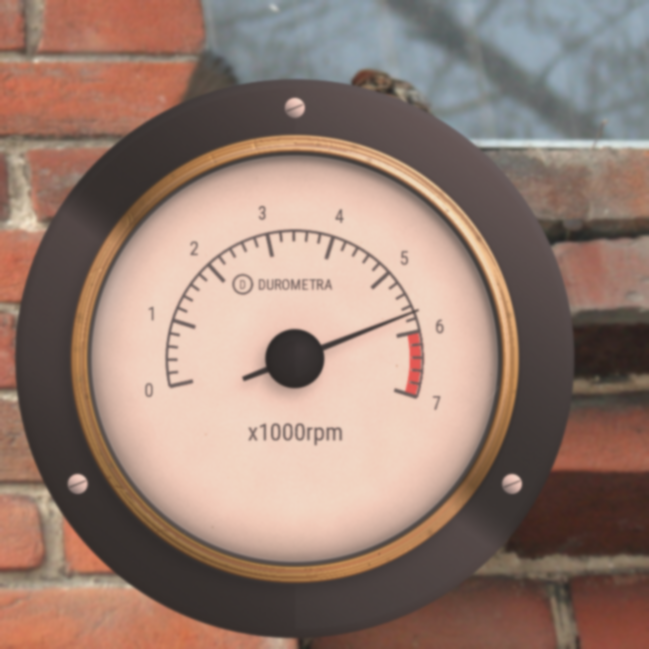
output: **5700** rpm
